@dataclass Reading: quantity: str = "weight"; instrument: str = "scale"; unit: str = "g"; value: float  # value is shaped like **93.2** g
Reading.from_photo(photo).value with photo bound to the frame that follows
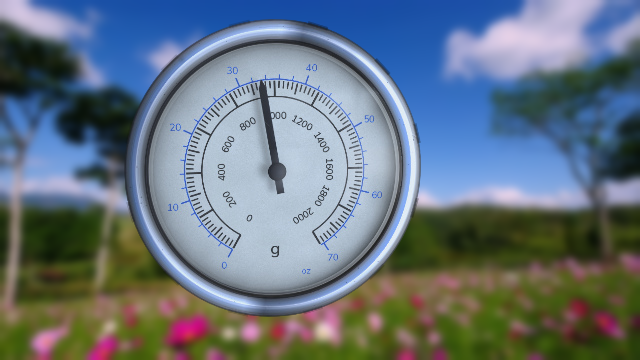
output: **940** g
